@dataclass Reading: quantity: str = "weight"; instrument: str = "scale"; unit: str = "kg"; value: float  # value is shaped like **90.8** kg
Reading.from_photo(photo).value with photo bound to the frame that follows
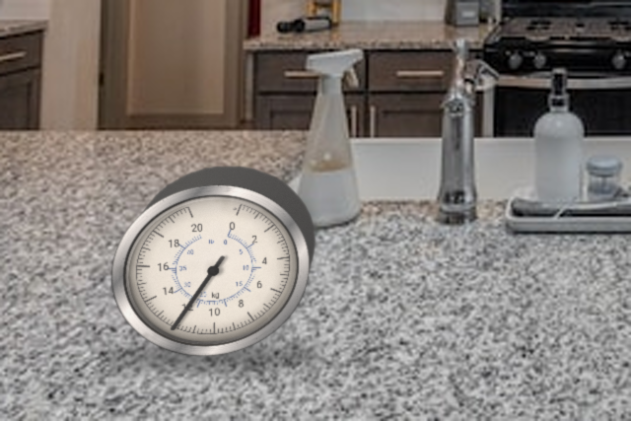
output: **12** kg
